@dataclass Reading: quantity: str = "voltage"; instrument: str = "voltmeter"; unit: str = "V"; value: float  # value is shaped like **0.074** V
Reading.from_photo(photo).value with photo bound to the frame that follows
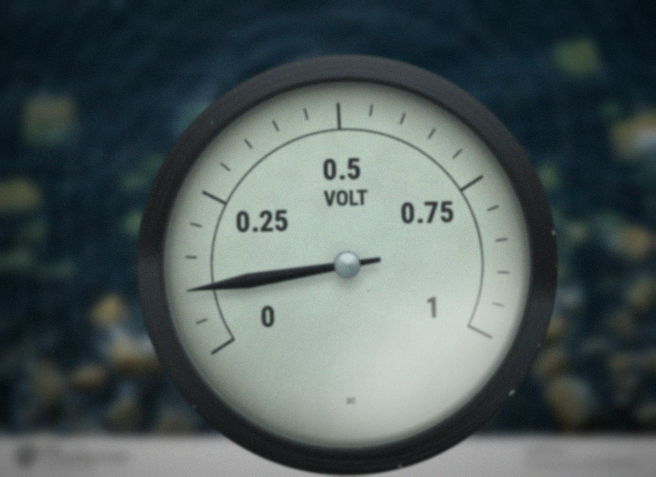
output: **0.1** V
